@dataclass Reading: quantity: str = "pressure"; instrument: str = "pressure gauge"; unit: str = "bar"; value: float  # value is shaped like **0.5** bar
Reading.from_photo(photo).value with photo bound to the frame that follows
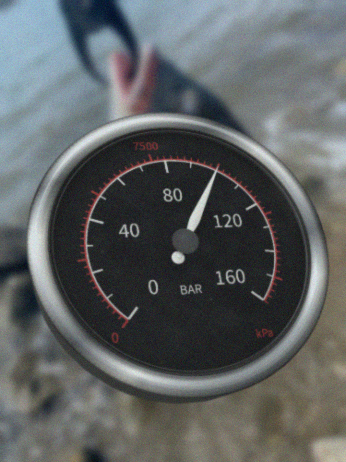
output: **100** bar
